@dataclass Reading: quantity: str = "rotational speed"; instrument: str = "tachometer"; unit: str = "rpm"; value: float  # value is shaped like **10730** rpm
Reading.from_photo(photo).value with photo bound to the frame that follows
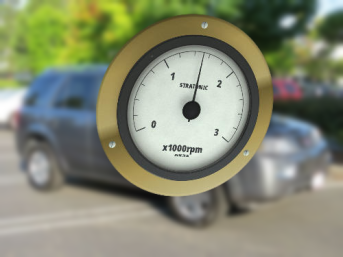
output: **1500** rpm
